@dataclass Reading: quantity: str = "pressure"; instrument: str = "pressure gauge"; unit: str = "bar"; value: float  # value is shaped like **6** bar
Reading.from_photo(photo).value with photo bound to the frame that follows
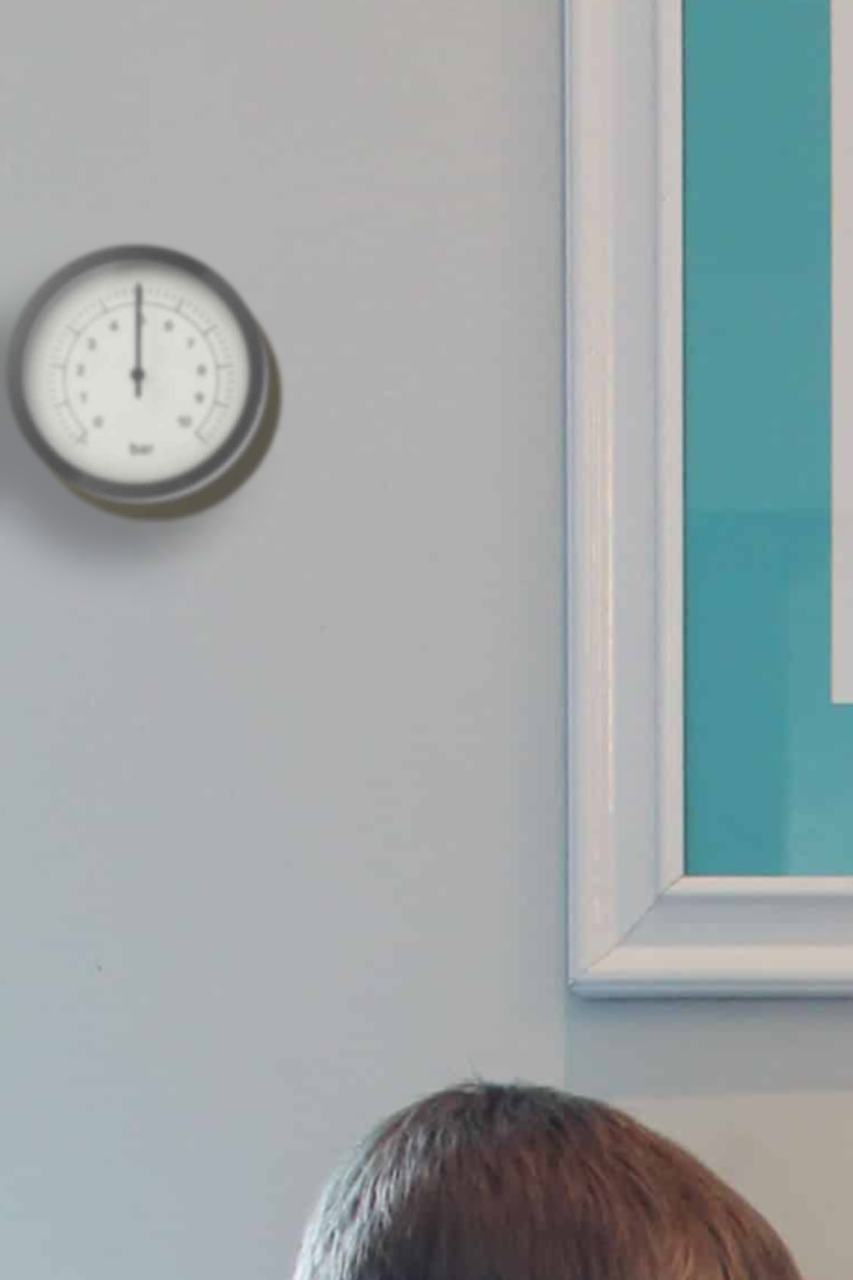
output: **5** bar
